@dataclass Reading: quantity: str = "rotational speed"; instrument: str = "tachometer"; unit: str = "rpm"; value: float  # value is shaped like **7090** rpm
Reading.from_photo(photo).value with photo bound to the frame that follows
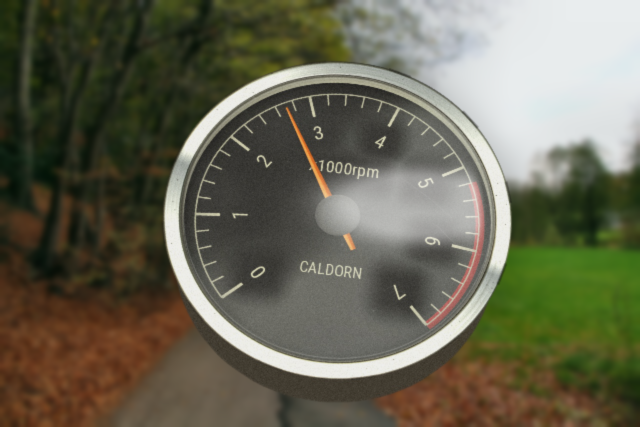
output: **2700** rpm
